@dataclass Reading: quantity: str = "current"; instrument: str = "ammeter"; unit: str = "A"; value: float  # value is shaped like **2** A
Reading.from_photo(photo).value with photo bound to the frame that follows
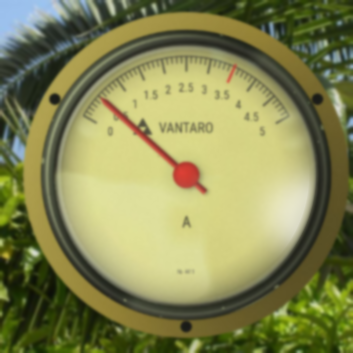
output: **0.5** A
